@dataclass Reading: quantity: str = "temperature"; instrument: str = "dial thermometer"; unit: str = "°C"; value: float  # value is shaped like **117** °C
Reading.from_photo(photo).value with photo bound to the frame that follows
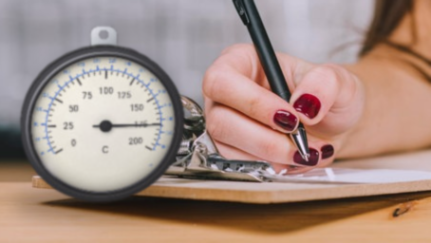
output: **175** °C
